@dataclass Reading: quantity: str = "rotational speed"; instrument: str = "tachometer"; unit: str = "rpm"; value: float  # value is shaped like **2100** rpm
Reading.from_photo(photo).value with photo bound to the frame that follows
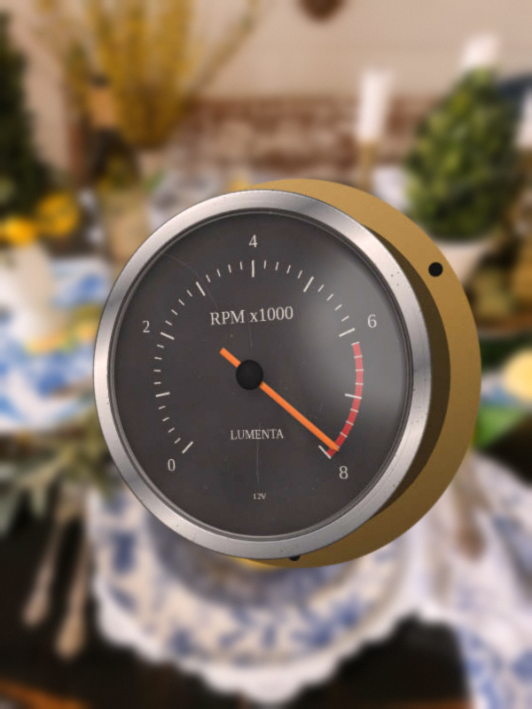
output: **7800** rpm
